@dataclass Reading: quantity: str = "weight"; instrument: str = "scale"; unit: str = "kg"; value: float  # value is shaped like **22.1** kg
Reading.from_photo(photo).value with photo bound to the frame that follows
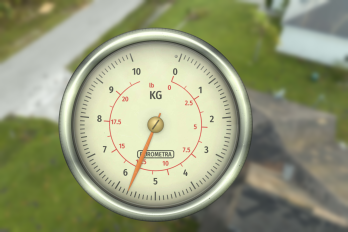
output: **5.7** kg
